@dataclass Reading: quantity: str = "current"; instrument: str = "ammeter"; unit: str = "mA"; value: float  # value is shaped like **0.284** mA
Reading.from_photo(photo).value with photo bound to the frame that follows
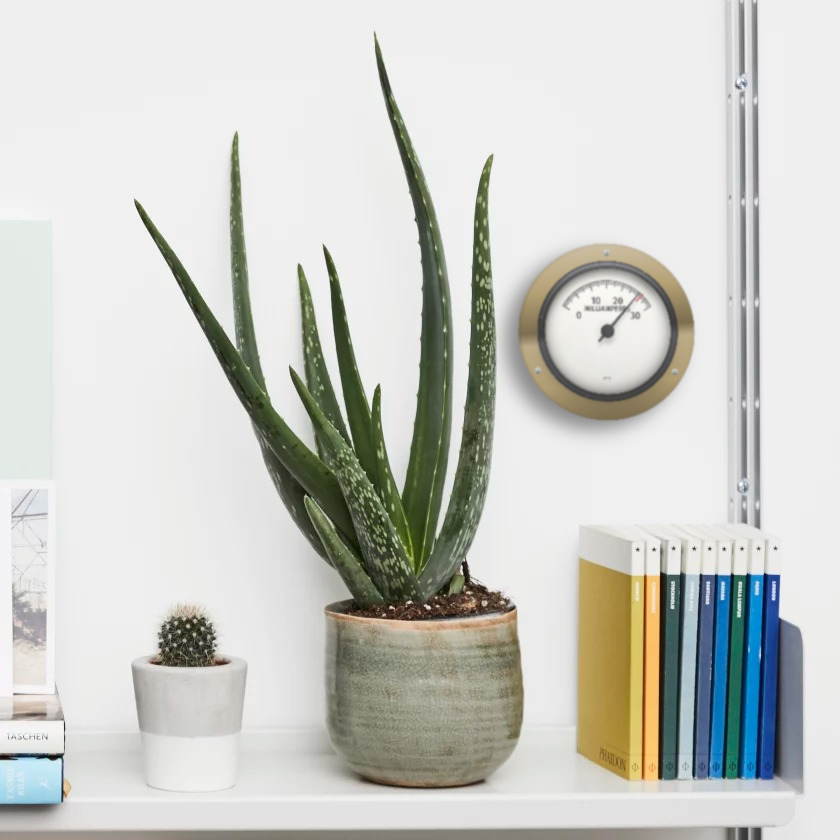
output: **25** mA
